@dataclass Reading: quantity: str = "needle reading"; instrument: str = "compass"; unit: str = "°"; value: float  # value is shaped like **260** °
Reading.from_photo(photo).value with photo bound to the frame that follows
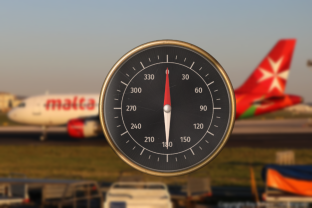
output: **0** °
